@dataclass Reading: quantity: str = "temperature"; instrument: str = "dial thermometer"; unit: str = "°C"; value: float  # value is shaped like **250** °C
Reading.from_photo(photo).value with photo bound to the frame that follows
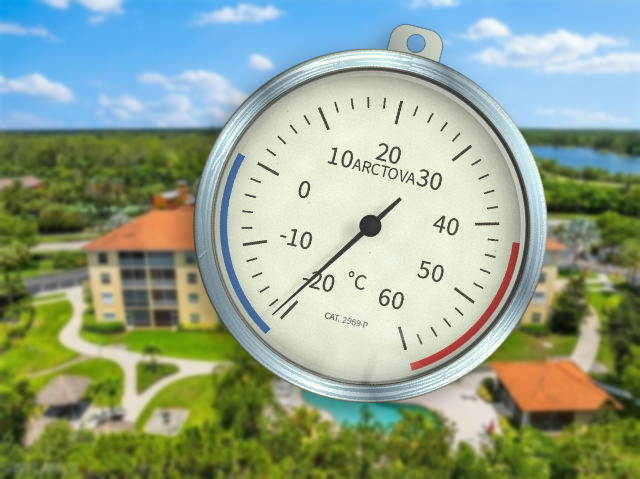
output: **-19** °C
